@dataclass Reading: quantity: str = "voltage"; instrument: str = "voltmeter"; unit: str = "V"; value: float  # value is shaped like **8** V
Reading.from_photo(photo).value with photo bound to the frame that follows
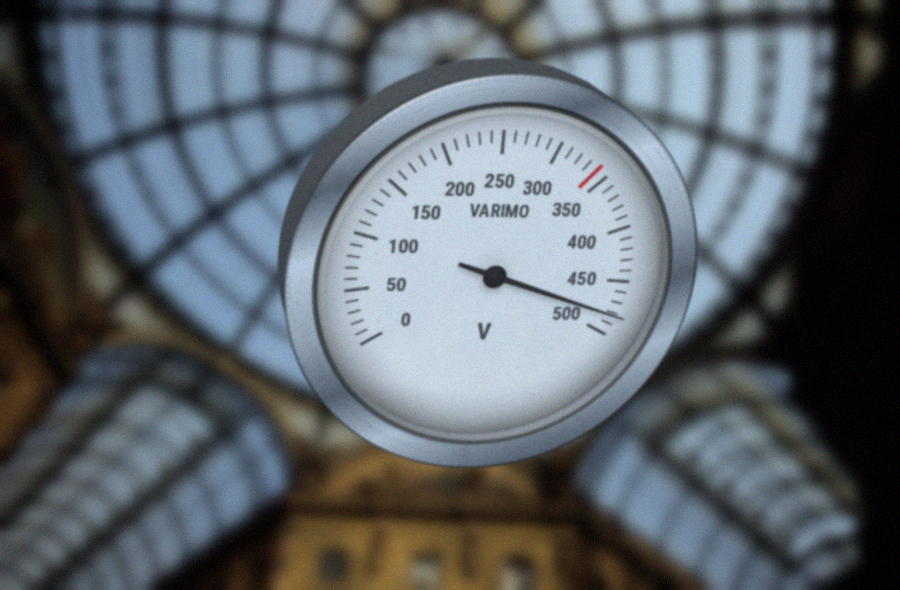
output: **480** V
